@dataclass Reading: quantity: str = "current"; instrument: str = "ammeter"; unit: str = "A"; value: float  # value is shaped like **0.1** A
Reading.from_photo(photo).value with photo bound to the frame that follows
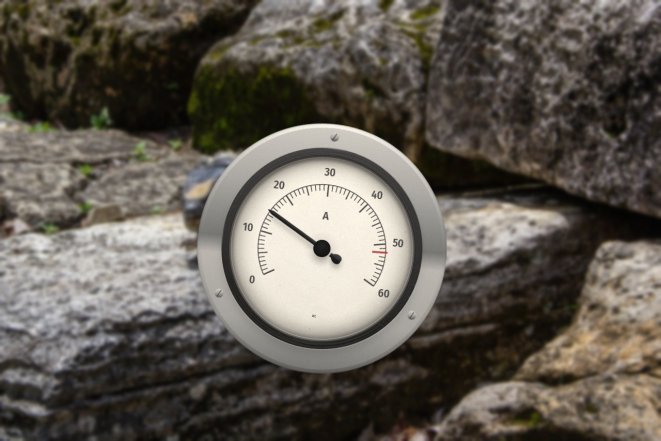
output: **15** A
